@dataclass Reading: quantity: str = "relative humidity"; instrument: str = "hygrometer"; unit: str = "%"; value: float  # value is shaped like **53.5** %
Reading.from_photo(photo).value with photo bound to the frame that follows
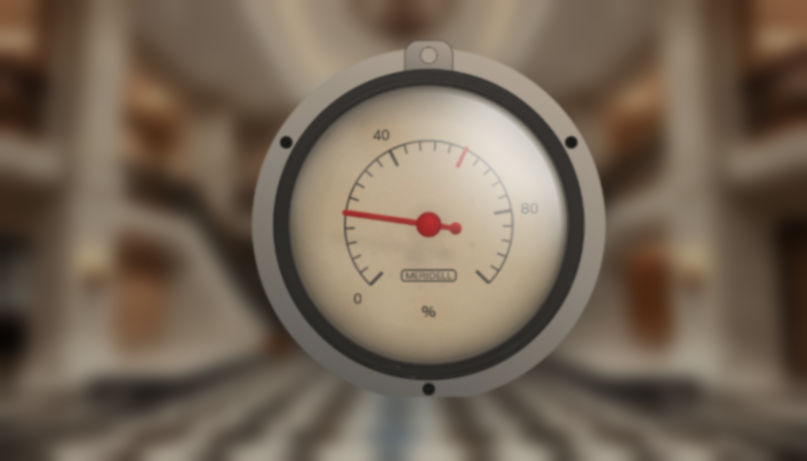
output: **20** %
